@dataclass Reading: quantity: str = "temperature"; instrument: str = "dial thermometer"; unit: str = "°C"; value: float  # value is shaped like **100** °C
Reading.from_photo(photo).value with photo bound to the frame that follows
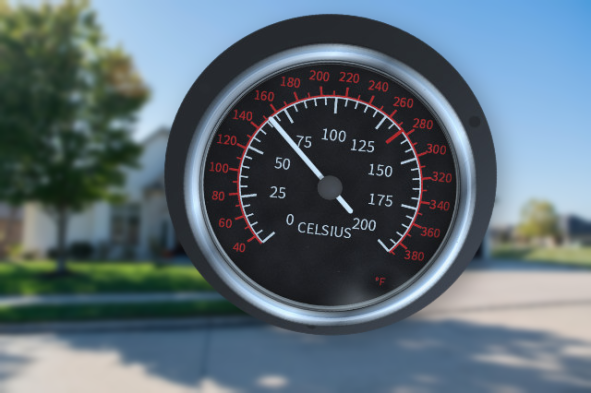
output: **67.5** °C
